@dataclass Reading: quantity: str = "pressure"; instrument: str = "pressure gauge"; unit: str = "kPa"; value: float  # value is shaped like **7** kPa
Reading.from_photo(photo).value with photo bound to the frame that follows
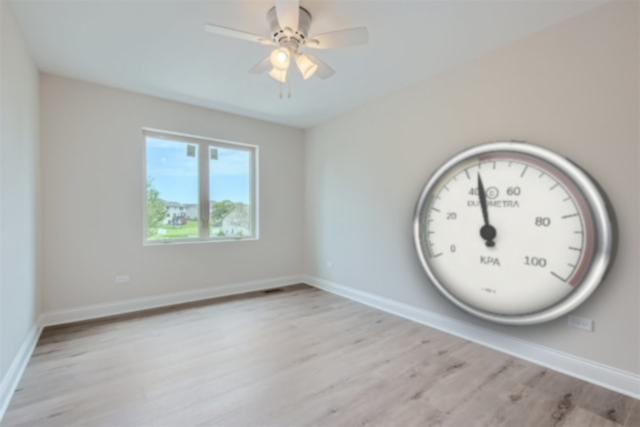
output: **45** kPa
